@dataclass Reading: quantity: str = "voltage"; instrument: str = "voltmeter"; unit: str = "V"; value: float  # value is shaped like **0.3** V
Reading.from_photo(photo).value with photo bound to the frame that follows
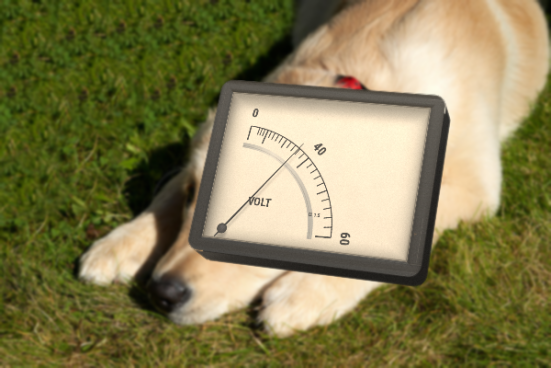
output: **36** V
